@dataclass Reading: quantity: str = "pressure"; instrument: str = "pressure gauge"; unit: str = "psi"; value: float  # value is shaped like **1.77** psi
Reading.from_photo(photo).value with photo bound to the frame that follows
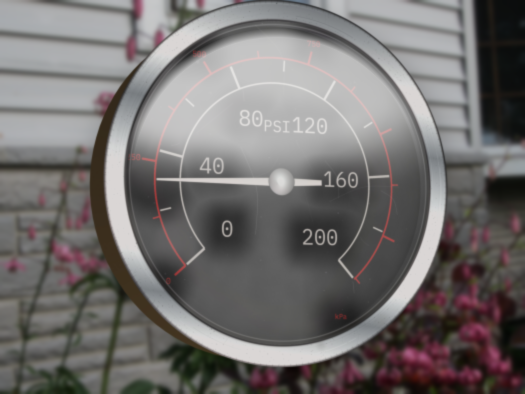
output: **30** psi
